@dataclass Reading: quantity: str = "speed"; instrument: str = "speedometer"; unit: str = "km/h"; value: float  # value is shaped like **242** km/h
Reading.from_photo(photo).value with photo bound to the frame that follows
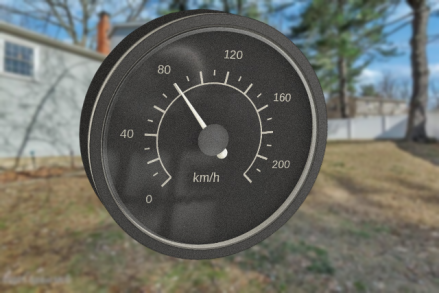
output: **80** km/h
